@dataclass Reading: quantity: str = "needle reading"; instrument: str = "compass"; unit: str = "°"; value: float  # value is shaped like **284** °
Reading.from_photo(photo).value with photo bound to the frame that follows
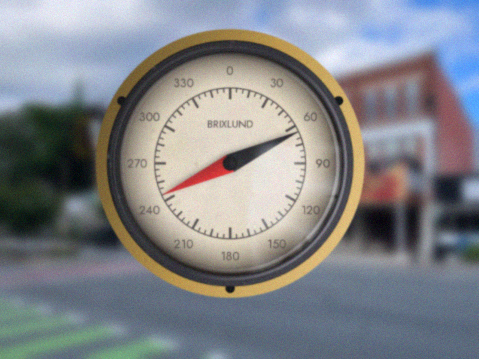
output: **245** °
